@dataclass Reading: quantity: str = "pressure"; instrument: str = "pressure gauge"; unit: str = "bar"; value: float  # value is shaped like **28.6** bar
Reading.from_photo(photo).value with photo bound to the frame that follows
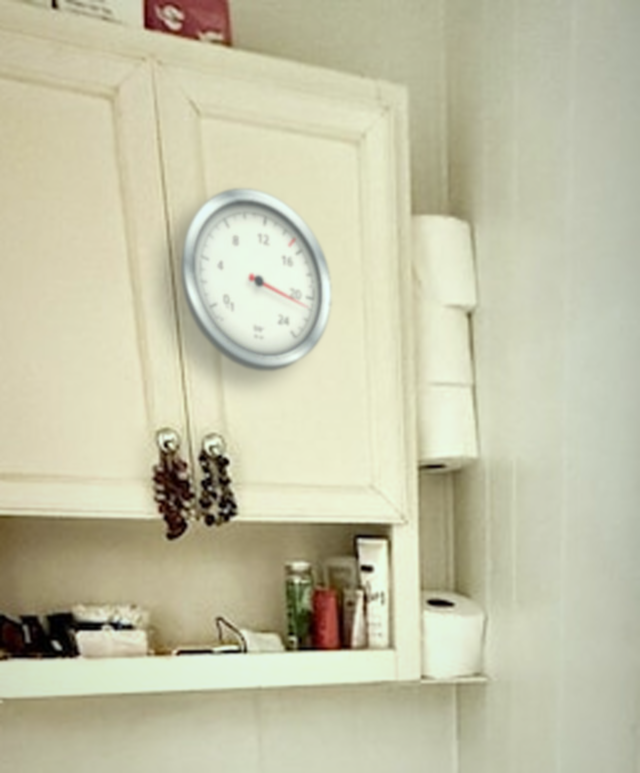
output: **21** bar
